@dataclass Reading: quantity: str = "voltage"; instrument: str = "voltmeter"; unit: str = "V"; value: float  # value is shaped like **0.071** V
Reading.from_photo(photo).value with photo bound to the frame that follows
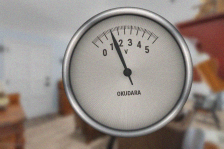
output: **1.5** V
